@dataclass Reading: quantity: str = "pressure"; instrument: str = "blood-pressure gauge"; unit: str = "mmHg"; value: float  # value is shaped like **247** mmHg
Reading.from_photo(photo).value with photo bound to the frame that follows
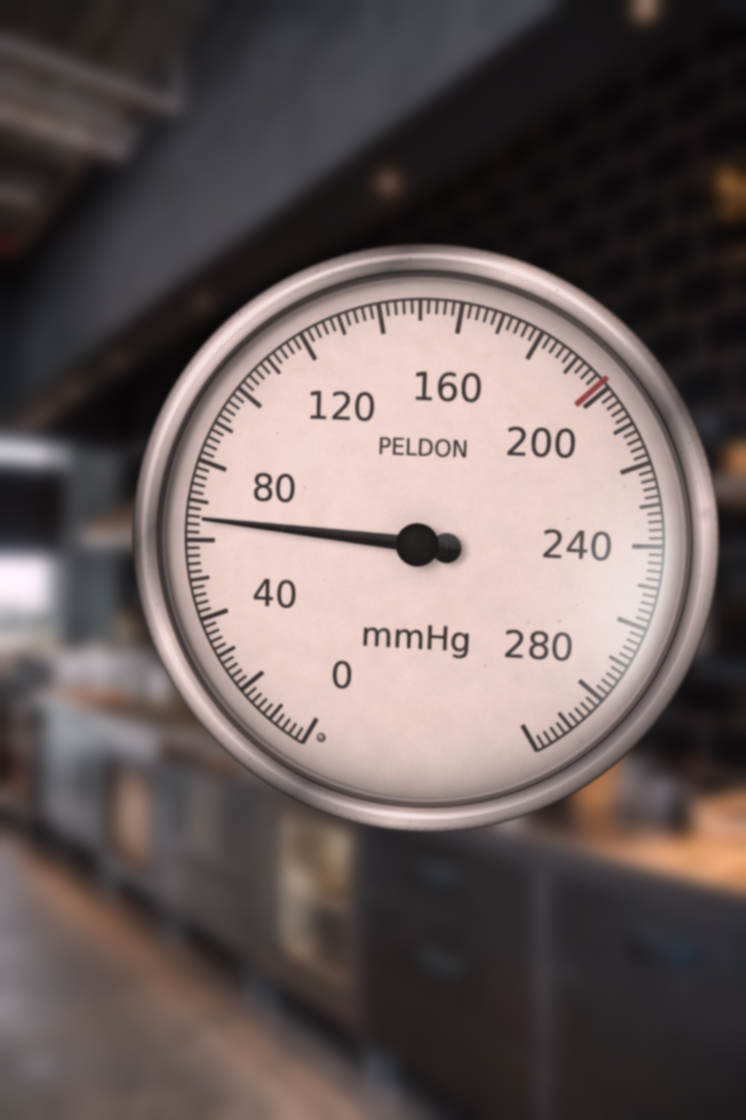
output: **66** mmHg
